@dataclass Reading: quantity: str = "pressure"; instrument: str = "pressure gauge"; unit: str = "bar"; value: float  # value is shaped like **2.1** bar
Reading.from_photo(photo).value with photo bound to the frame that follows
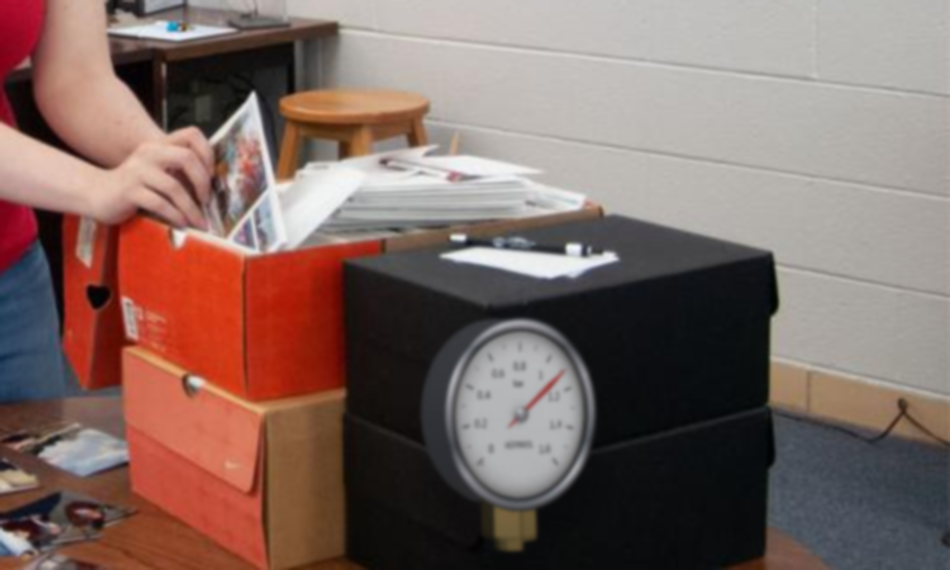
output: **1.1** bar
